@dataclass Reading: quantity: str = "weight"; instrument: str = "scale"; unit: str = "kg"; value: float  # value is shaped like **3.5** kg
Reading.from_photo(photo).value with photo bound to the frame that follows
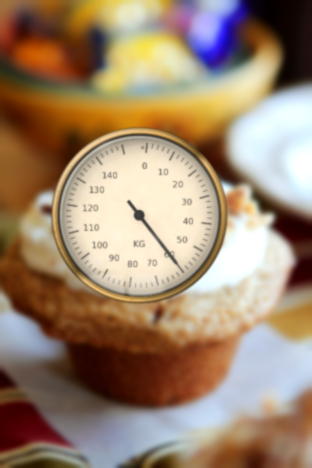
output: **60** kg
